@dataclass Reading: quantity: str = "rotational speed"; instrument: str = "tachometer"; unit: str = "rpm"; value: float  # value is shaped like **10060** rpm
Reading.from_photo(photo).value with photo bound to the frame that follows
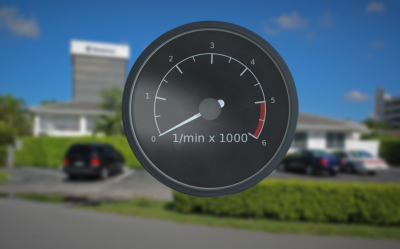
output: **0** rpm
